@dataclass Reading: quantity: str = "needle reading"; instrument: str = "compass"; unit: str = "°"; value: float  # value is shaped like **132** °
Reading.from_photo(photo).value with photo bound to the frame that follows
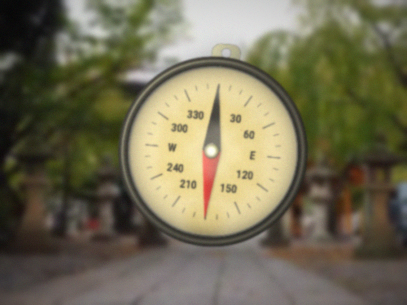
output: **180** °
